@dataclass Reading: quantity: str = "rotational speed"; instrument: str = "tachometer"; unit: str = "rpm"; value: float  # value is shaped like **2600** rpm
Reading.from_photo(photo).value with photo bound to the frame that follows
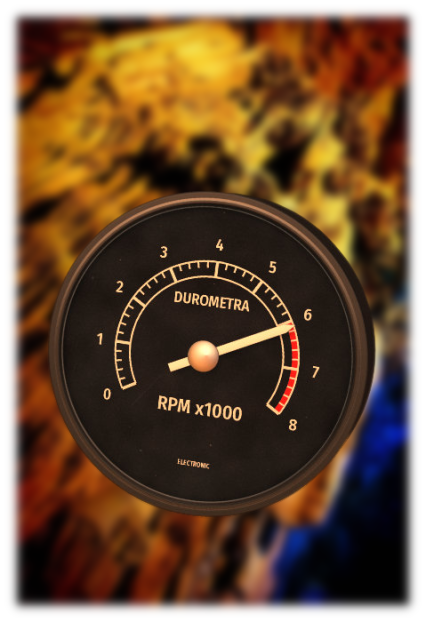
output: **6100** rpm
